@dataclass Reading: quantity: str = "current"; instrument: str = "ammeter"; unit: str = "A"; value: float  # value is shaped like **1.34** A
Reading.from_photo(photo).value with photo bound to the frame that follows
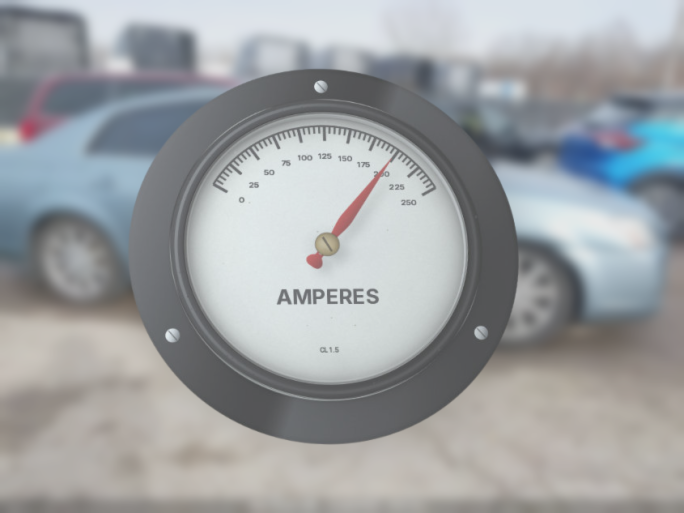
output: **200** A
